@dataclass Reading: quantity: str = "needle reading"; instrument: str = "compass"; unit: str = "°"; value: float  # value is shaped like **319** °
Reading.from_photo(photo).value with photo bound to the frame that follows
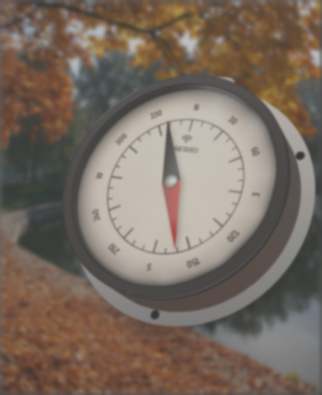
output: **160** °
